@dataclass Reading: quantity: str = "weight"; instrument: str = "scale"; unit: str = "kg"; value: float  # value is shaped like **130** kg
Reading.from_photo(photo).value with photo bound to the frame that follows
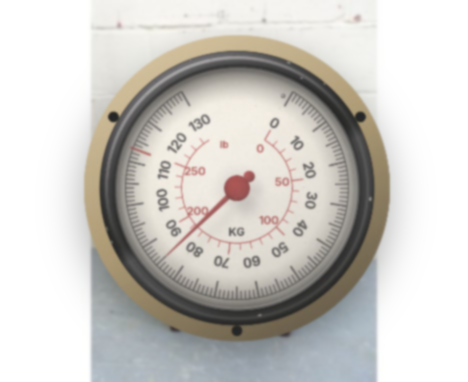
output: **85** kg
